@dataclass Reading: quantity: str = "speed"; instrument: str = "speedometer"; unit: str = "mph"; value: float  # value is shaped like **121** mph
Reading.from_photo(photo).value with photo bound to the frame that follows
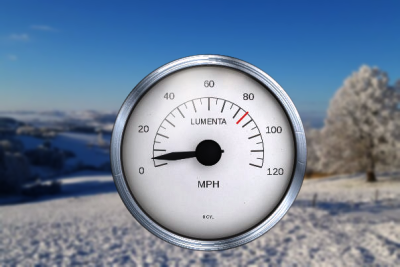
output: **5** mph
